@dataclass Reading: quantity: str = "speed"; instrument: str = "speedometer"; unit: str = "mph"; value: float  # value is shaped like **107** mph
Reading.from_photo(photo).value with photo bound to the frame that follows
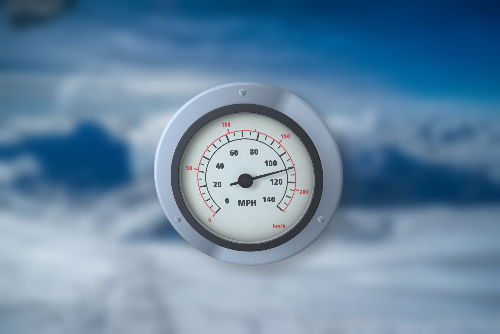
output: **110** mph
